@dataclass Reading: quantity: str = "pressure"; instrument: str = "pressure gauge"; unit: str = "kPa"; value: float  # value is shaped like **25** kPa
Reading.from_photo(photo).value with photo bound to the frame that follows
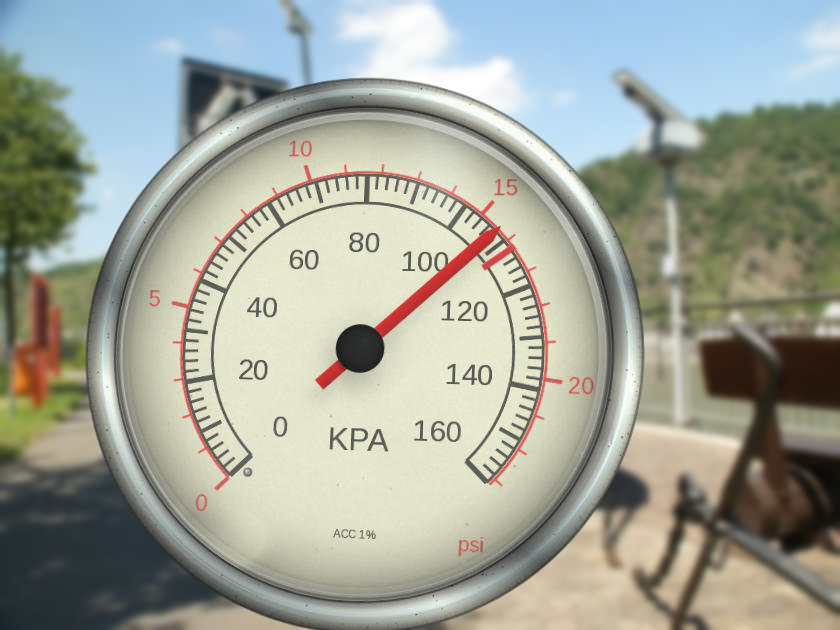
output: **108** kPa
